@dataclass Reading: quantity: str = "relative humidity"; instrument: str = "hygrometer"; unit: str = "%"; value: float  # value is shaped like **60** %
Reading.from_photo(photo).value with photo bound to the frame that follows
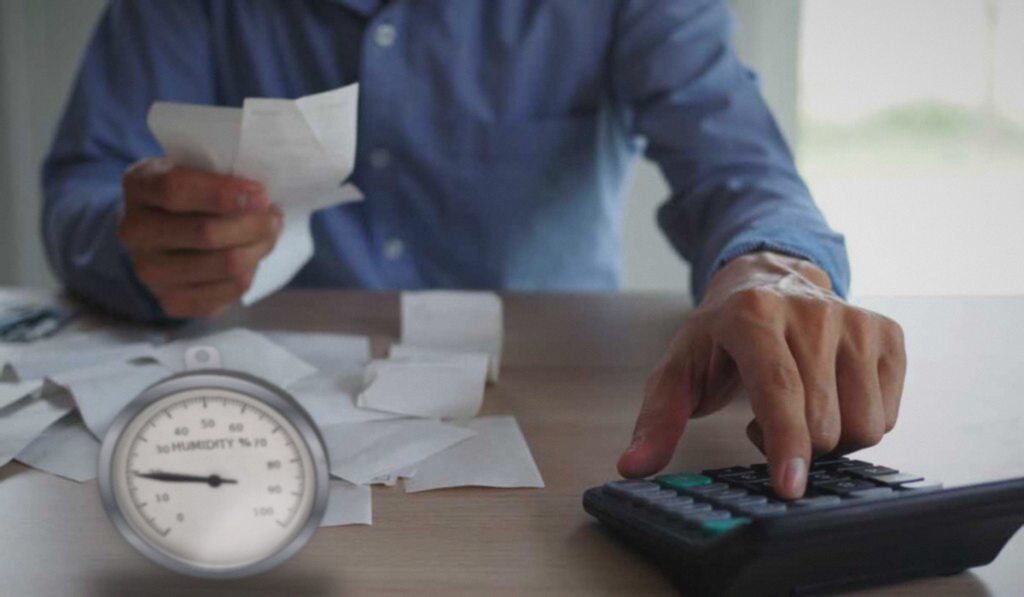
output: **20** %
